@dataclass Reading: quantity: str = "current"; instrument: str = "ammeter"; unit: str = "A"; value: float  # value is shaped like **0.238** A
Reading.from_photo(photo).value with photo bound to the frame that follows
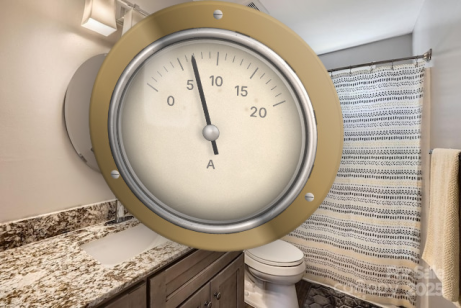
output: **7** A
